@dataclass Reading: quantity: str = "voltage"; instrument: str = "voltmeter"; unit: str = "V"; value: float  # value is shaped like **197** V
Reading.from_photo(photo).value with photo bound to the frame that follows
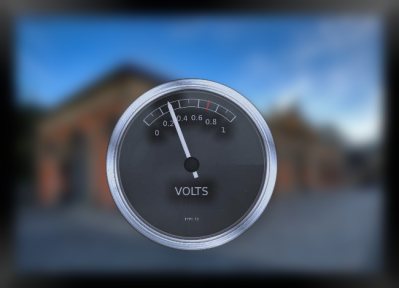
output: **0.3** V
